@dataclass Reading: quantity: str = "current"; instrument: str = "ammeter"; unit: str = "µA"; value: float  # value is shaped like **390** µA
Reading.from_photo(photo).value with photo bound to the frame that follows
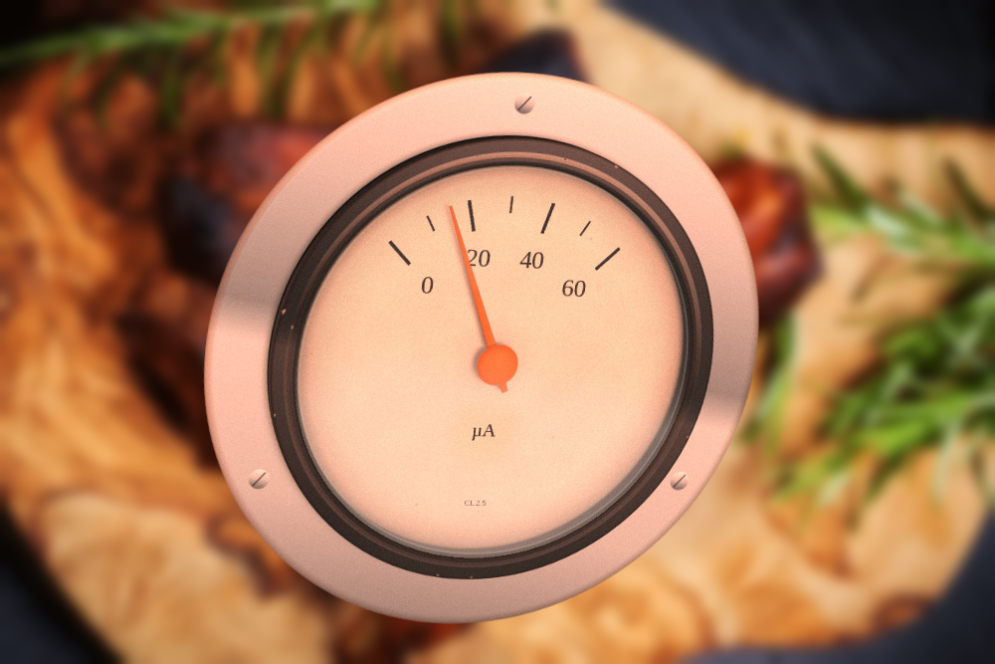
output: **15** µA
